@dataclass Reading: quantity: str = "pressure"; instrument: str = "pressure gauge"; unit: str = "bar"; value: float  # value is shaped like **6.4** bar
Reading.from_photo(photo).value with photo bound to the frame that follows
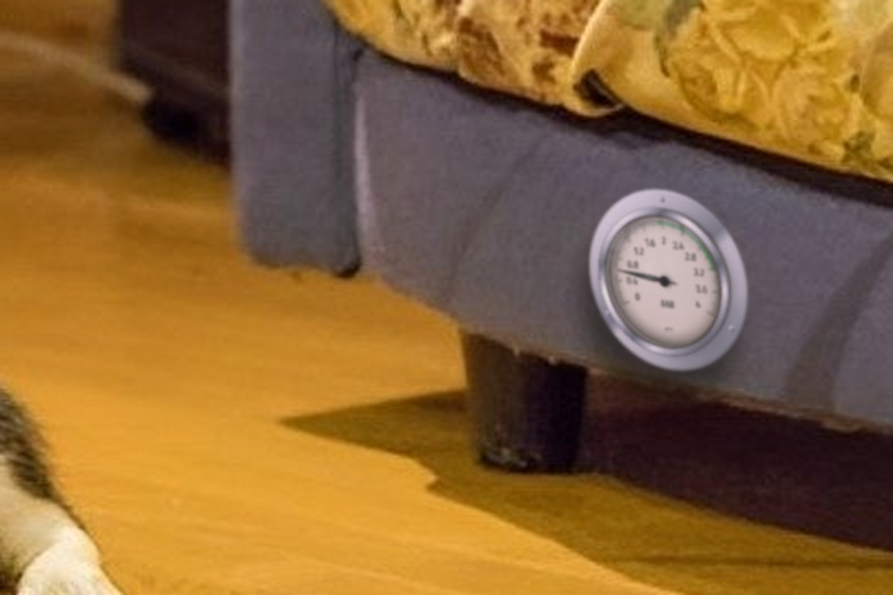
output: **0.6** bar
